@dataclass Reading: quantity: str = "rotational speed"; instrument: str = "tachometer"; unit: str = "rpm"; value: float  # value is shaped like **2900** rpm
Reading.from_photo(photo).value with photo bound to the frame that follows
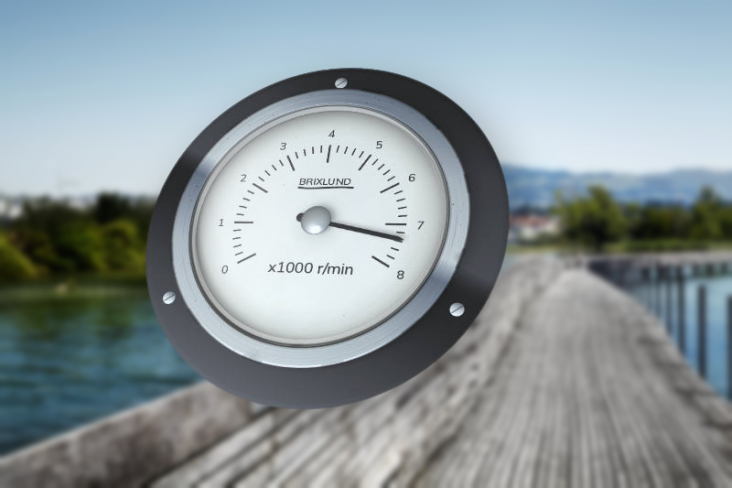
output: **7400** rpm
